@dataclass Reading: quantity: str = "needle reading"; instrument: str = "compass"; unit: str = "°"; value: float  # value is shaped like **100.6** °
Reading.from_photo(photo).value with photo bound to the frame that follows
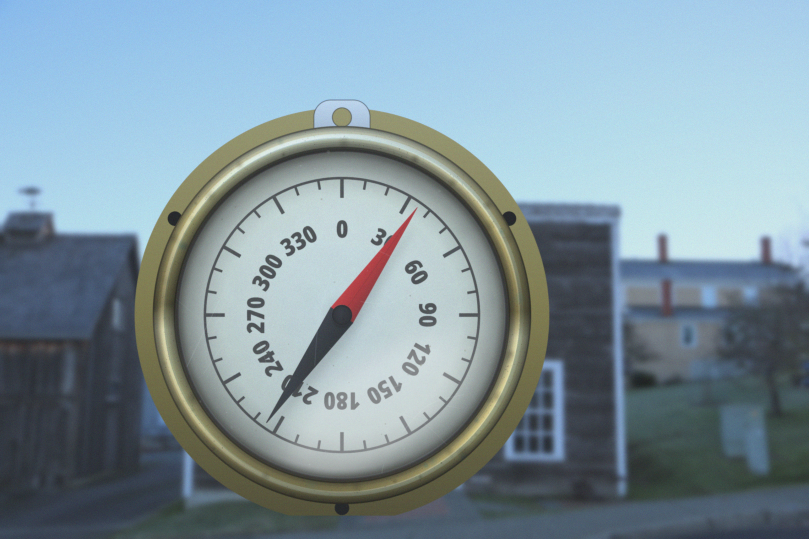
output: **35** °
